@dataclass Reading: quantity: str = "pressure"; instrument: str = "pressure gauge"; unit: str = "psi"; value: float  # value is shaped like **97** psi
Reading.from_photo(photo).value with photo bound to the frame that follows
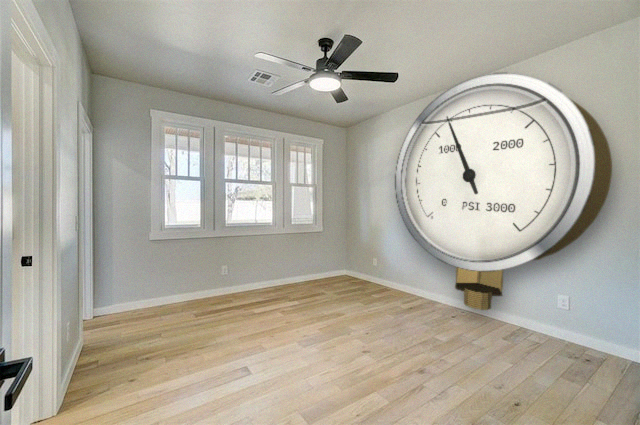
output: **1200** psi
